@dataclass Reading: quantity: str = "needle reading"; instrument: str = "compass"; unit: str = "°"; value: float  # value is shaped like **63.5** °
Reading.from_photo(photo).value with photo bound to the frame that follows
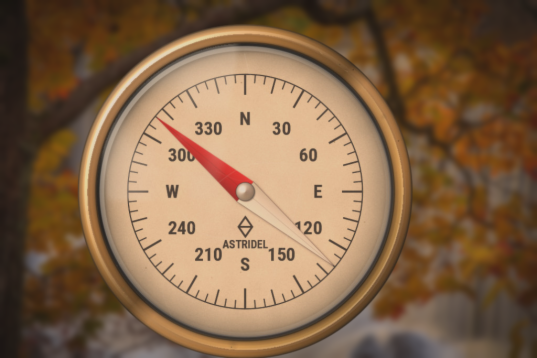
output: **310** °
